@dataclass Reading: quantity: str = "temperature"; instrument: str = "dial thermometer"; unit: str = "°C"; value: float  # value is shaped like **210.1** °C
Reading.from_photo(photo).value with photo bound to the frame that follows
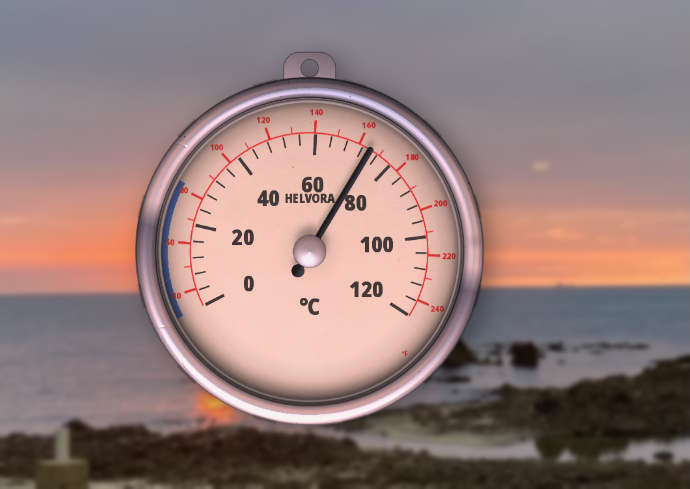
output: **74** °C
